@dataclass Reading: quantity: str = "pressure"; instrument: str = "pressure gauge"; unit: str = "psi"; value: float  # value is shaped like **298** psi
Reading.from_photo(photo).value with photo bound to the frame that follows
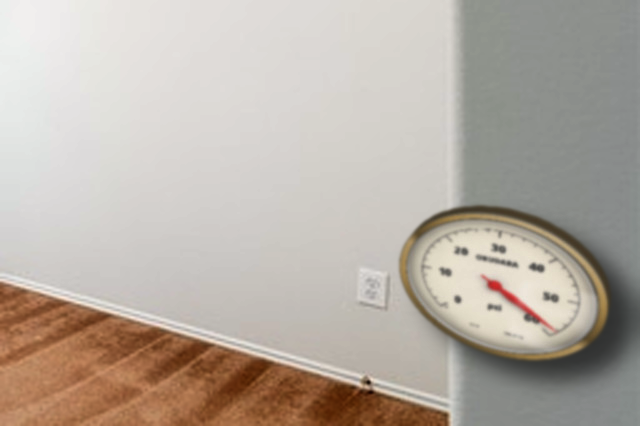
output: **58** psi
